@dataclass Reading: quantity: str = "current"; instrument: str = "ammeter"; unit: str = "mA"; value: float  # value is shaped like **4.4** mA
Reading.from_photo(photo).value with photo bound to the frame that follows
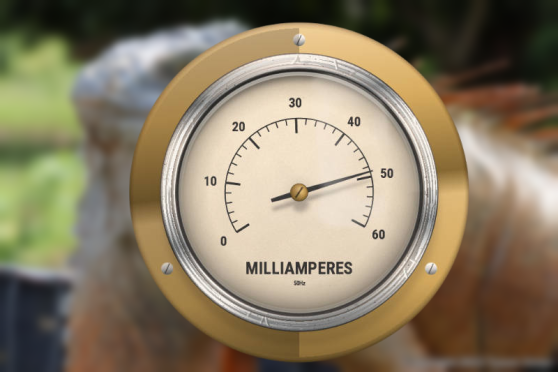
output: **49** mA
